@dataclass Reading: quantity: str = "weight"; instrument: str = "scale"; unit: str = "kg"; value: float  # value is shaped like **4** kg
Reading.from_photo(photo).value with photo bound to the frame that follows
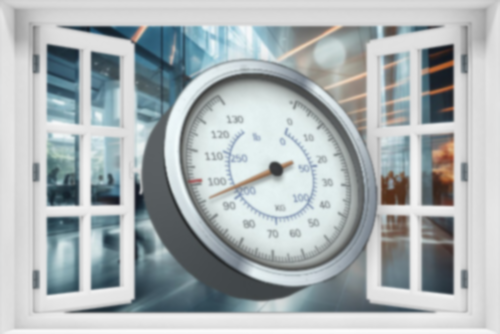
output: **95** kg
